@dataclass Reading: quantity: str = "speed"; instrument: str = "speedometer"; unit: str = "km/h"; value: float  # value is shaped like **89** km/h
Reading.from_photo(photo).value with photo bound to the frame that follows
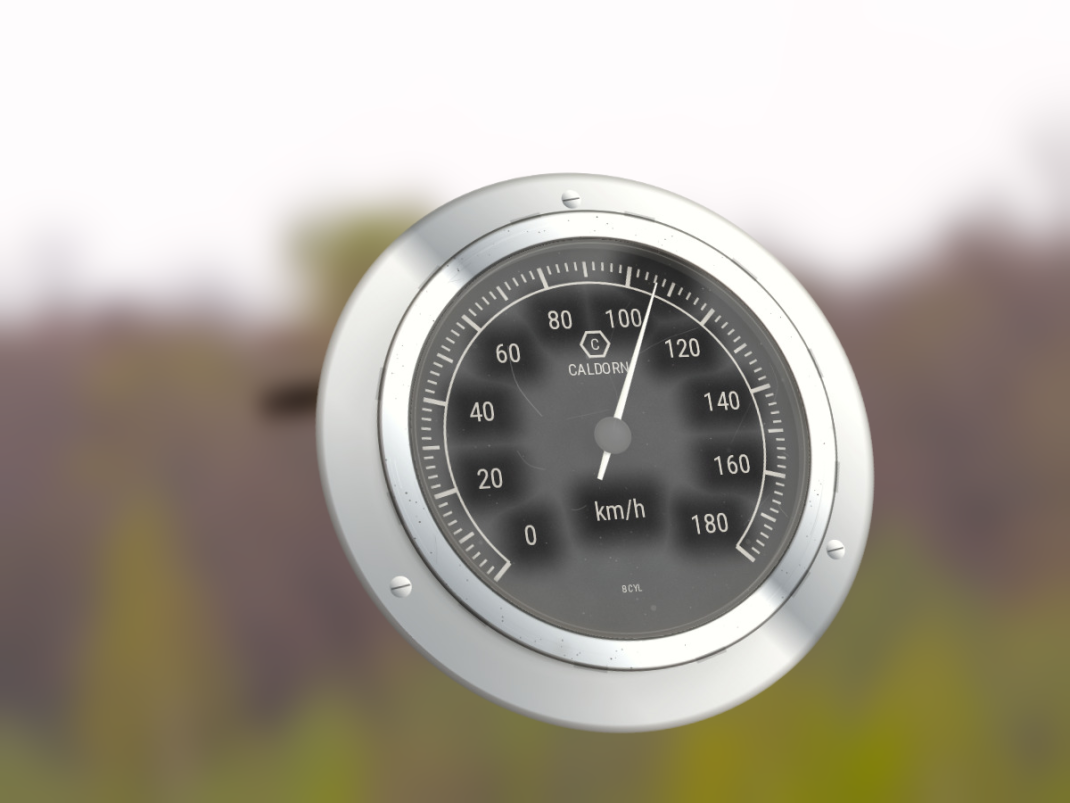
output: **106** km/h
